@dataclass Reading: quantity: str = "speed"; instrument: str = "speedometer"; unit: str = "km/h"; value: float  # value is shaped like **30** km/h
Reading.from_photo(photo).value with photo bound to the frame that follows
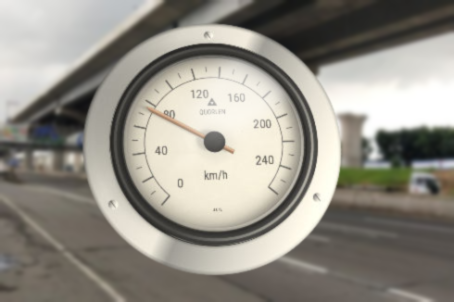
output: **75** km/h
